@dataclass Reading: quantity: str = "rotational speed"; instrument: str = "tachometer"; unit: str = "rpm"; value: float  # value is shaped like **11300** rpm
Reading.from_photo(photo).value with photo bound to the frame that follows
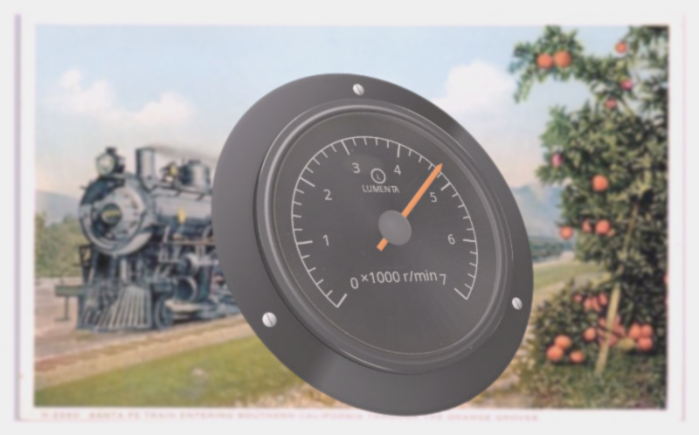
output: **4700** rpm
